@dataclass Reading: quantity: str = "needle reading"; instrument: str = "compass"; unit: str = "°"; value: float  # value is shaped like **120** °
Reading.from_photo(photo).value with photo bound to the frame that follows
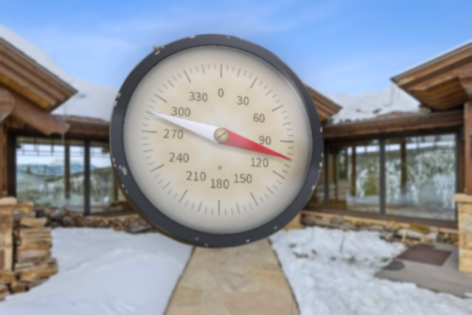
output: **105** °
